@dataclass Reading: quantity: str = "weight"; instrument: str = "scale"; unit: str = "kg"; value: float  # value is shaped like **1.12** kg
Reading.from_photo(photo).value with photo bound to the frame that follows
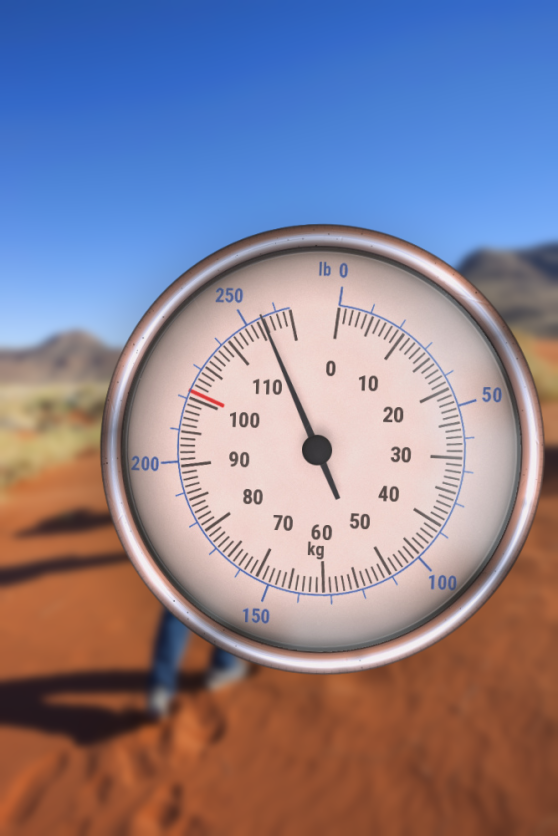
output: **116** kg
